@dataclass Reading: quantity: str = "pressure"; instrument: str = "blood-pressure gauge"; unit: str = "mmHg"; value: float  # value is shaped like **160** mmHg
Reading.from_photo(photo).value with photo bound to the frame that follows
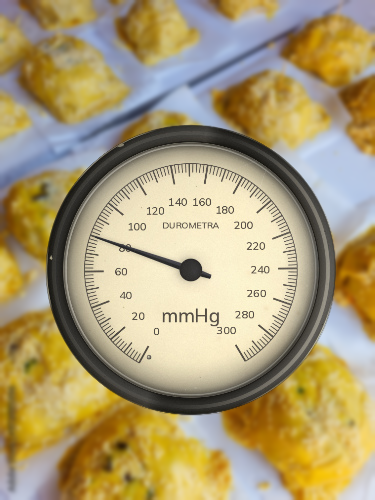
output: **80** mmHg
